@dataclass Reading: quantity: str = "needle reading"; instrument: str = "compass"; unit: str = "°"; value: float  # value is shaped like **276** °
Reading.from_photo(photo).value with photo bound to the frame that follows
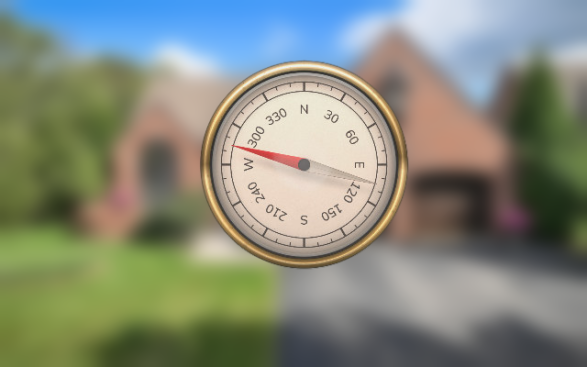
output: **285** °
